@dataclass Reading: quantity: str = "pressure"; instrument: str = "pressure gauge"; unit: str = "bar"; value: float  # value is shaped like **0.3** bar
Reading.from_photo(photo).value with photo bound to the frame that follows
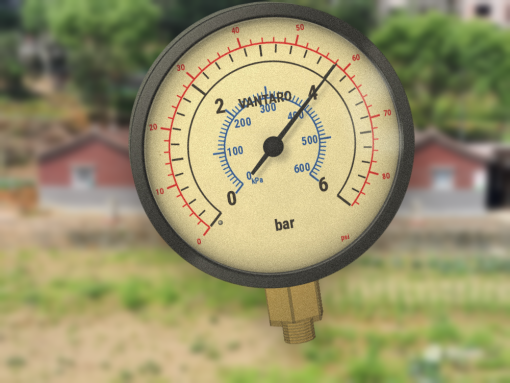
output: **4** bar
